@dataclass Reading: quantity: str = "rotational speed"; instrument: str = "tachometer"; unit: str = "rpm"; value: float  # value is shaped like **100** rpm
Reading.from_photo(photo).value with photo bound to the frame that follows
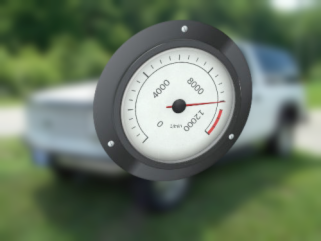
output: **10000** rpm
